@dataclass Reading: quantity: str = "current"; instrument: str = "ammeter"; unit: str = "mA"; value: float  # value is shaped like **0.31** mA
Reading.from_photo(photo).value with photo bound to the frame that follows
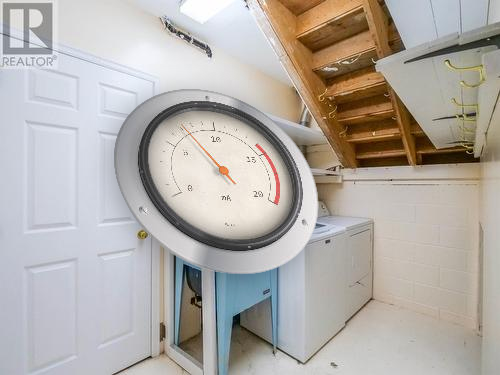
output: **7** mA
